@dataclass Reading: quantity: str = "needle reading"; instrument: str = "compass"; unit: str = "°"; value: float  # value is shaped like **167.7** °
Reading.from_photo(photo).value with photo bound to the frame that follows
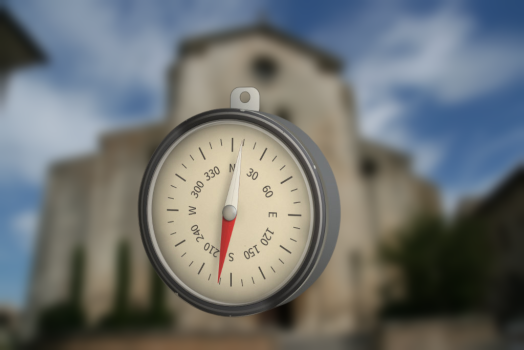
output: **190** °
